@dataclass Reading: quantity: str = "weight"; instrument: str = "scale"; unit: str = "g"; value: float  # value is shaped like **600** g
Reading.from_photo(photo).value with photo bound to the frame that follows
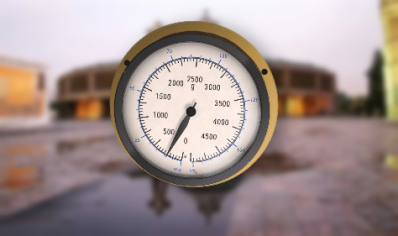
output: **250** g
